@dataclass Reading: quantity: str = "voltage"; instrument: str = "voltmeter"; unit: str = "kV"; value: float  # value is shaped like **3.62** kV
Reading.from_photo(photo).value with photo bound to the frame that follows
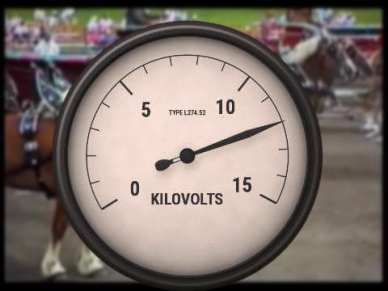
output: **12** kV
